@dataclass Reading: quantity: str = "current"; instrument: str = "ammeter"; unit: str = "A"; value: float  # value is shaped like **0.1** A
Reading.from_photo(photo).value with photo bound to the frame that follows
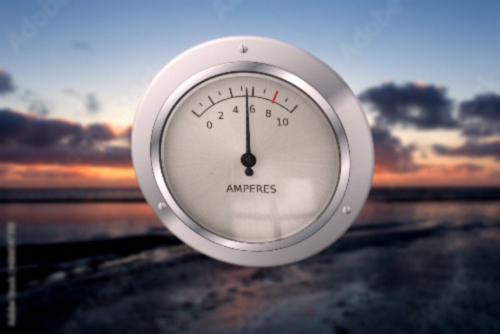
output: **5.5** A
